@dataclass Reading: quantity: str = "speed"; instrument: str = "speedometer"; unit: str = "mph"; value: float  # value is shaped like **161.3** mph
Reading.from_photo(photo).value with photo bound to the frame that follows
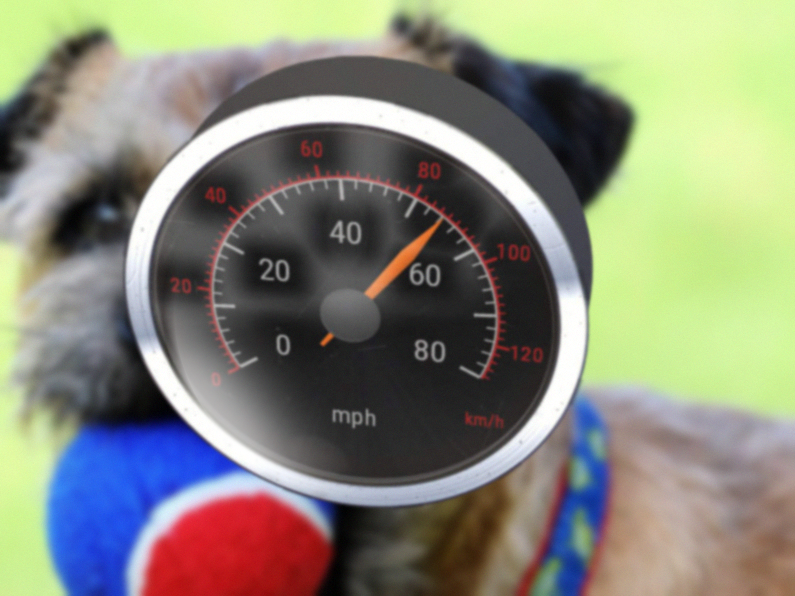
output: **54** mph
